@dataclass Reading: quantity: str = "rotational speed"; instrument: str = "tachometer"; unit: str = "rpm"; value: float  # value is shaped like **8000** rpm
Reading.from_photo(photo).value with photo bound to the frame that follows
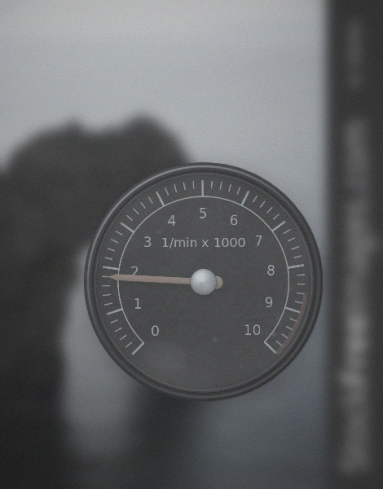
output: **1800** rpm
